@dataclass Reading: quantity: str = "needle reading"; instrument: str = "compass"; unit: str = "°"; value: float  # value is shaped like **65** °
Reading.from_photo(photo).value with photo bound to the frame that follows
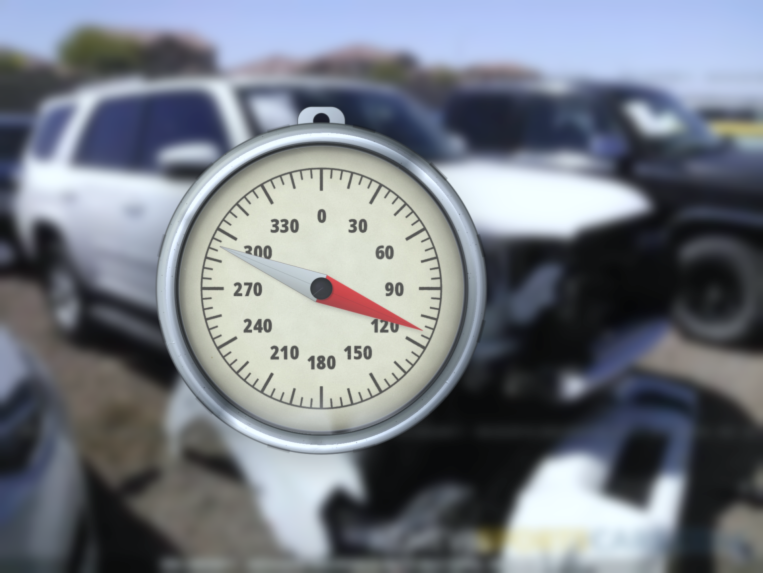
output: **112.5** °
